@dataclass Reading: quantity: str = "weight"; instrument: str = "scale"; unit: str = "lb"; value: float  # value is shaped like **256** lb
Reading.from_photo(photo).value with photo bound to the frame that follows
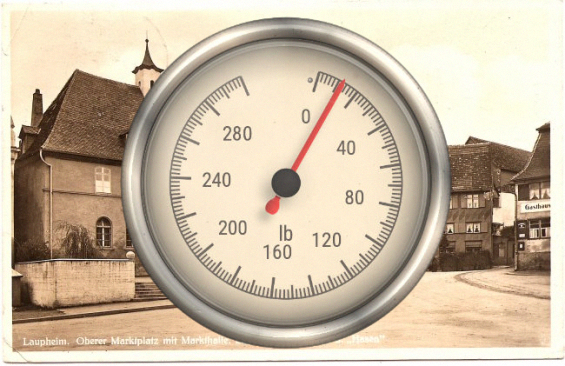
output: **12** lb
